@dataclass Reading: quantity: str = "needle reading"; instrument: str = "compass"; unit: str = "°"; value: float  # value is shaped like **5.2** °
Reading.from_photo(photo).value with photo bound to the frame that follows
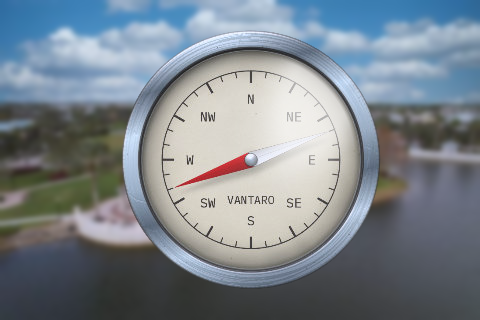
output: **250** °
